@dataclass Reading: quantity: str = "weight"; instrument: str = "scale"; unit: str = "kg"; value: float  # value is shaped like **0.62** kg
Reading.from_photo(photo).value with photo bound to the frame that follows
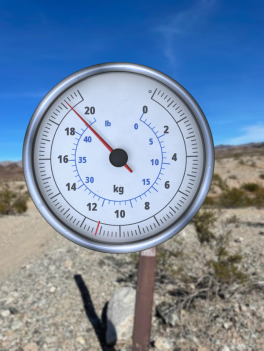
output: **19.2** kg
